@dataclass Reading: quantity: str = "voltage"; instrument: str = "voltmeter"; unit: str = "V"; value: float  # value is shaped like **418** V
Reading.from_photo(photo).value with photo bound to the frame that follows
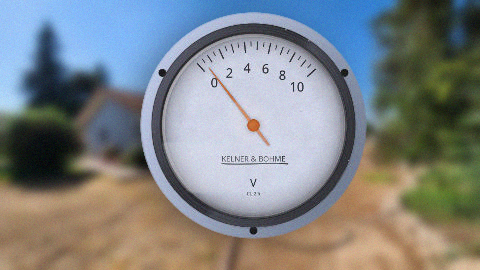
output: **0.5** V
